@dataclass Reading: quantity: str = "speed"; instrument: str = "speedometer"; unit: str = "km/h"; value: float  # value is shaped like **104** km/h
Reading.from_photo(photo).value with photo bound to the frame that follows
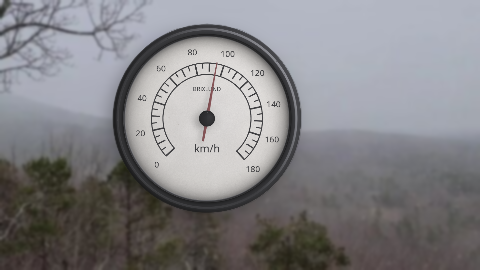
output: **95** km/h
